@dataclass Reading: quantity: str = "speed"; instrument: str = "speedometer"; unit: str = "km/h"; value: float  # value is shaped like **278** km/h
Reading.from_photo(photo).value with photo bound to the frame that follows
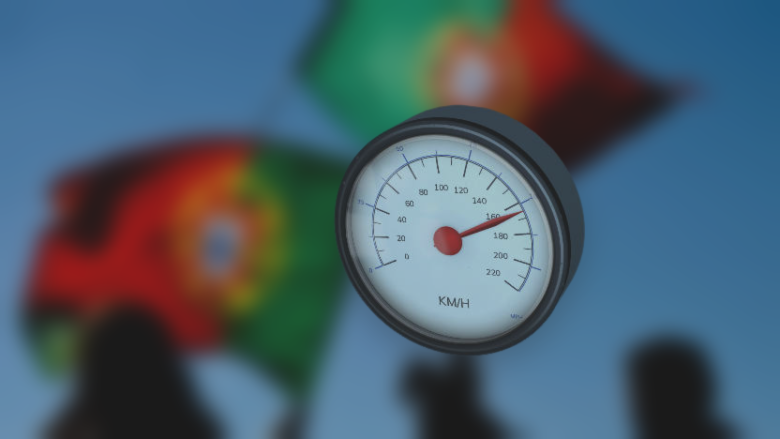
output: **165** km/h
